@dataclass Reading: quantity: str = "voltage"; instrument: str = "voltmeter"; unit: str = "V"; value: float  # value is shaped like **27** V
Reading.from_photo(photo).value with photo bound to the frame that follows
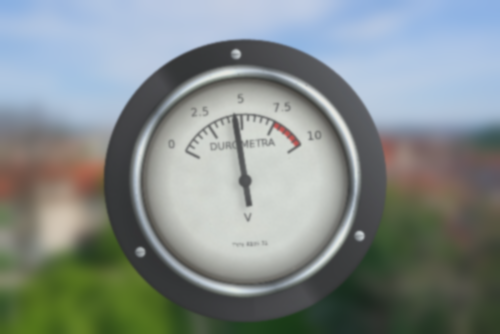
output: **4.5** V
